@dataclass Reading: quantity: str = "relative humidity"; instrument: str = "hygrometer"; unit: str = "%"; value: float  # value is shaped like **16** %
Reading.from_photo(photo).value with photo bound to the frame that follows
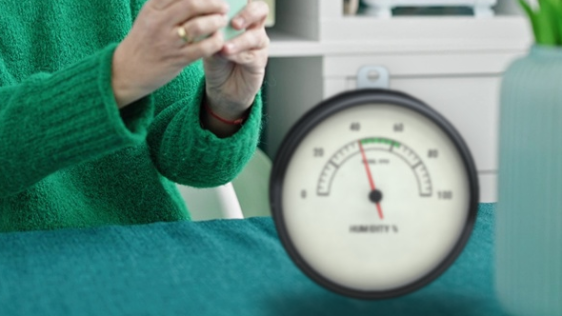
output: **40** %
